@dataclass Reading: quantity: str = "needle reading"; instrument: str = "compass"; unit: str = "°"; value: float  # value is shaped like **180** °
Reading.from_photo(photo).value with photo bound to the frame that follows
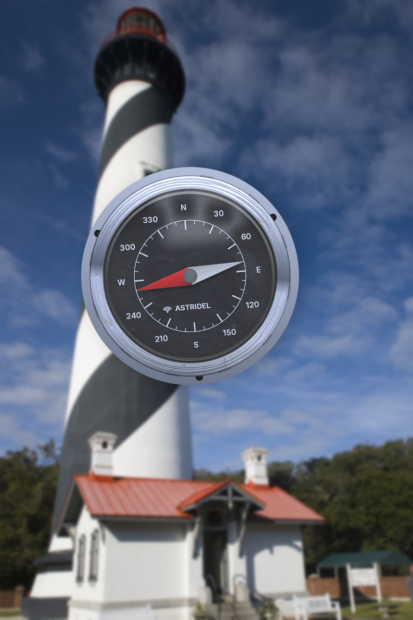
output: **260** °
